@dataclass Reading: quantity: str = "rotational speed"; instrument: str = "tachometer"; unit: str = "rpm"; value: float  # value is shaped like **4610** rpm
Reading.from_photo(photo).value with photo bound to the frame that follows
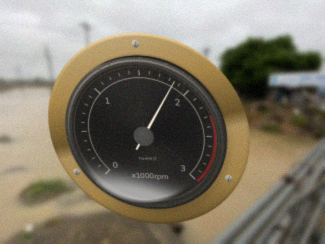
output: **1850** rpm
